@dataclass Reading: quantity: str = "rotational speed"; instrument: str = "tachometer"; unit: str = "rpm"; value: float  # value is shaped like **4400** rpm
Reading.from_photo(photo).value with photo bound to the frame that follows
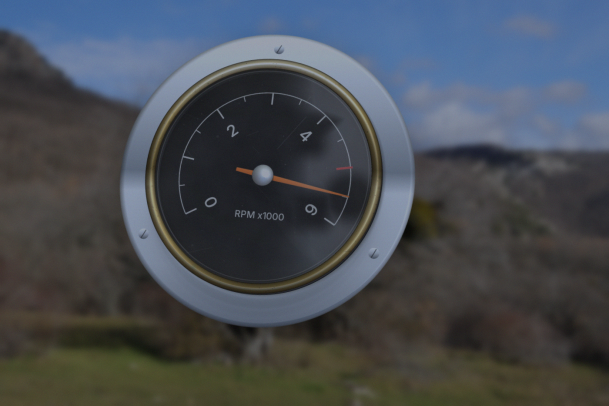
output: **5500** rpm
